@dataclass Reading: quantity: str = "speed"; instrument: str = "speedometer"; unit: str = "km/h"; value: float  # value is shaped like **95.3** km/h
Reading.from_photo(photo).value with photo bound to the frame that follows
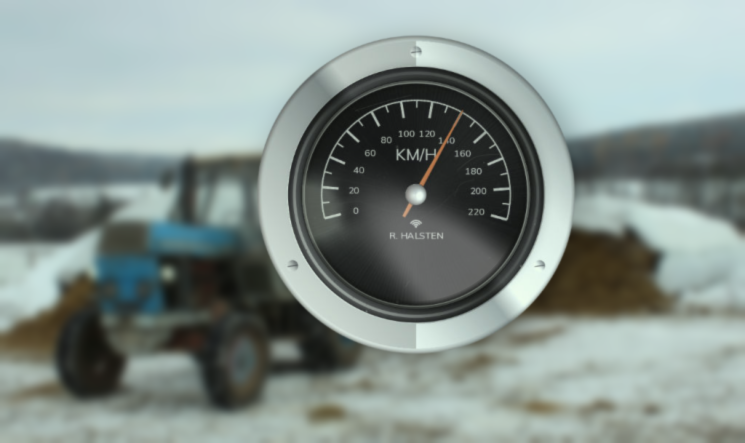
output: **140** km/h
